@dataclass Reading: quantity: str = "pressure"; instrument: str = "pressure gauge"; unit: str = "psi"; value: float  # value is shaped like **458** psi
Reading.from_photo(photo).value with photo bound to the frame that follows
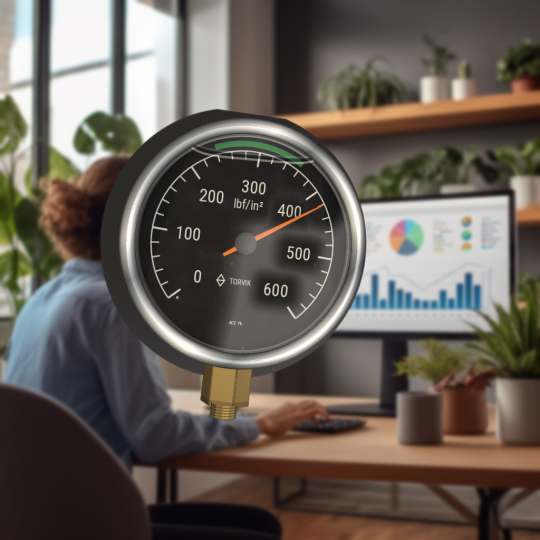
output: **420** psi
